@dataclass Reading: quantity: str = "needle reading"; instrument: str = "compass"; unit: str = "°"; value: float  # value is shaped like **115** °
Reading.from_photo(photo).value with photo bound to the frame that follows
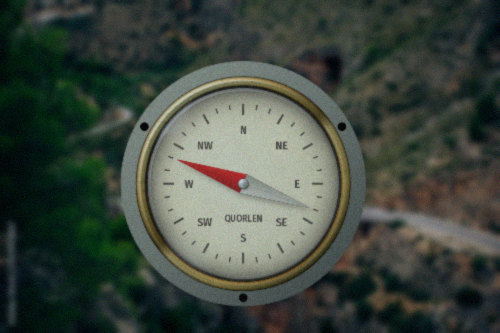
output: **290** °
